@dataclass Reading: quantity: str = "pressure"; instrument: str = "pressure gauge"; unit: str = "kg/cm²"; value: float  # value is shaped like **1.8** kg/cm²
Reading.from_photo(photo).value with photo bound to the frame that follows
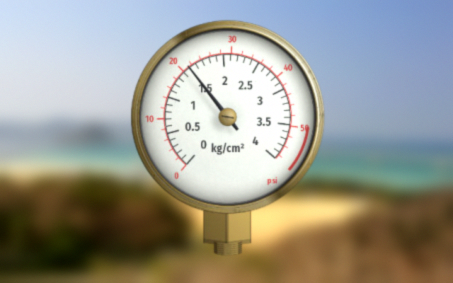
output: **1.5** kg/cm²
